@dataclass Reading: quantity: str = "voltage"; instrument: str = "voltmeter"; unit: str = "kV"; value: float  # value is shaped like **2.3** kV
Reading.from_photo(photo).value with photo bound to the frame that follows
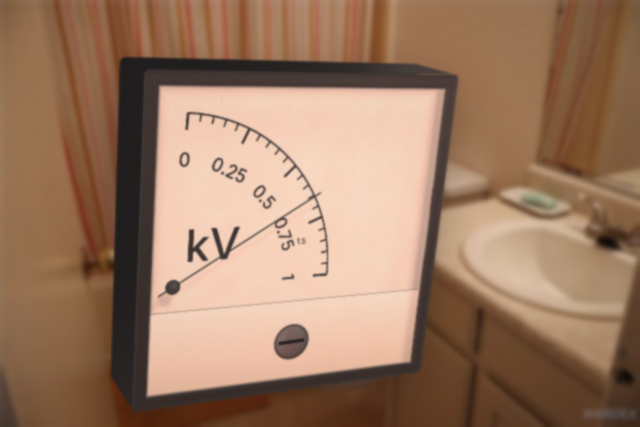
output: **0.65** kV
